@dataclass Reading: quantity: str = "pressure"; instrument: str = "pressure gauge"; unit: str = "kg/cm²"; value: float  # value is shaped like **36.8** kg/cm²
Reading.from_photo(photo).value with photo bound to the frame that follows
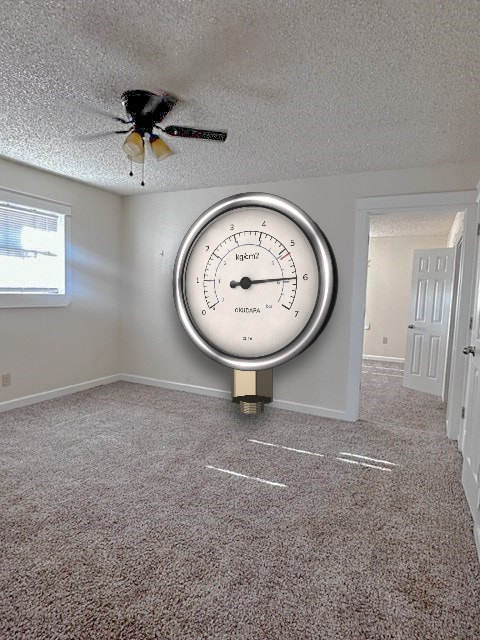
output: **6** kg/cm²
